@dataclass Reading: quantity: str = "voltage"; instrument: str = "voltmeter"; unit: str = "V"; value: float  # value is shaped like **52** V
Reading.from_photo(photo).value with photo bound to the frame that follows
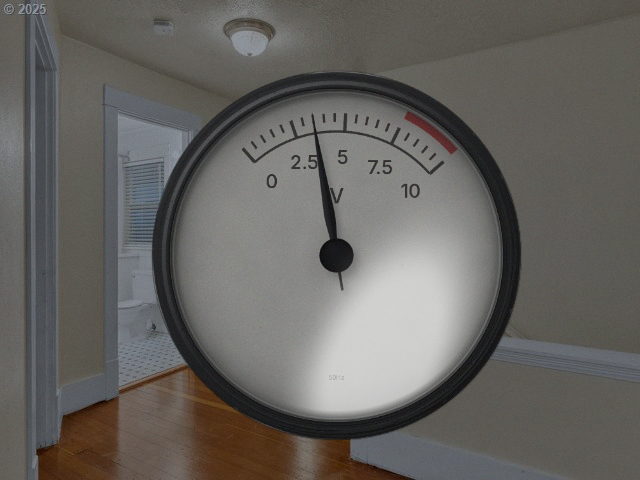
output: **3.5** V
